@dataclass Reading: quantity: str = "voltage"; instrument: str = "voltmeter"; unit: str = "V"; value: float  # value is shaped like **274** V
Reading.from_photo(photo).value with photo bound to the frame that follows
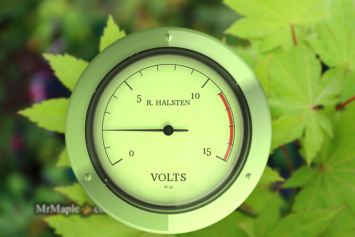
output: **2** V
